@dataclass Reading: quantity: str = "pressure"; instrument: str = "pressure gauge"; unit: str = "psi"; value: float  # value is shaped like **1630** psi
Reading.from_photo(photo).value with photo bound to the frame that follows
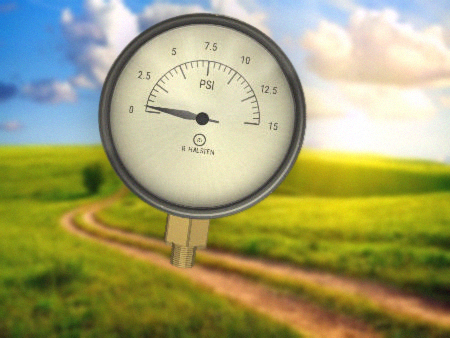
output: **0.5** psi
